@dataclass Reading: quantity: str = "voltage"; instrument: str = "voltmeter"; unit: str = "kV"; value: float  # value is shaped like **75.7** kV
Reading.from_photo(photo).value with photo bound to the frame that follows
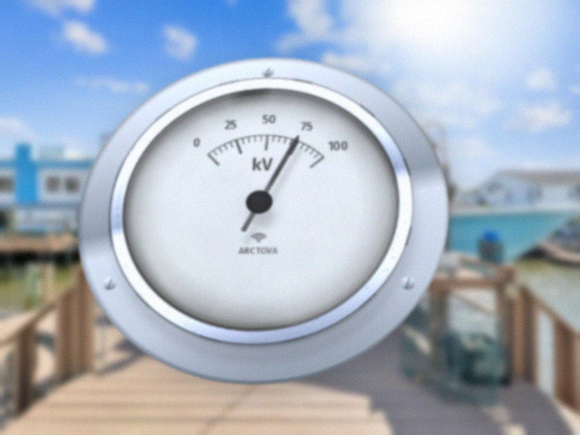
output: **75** kV
